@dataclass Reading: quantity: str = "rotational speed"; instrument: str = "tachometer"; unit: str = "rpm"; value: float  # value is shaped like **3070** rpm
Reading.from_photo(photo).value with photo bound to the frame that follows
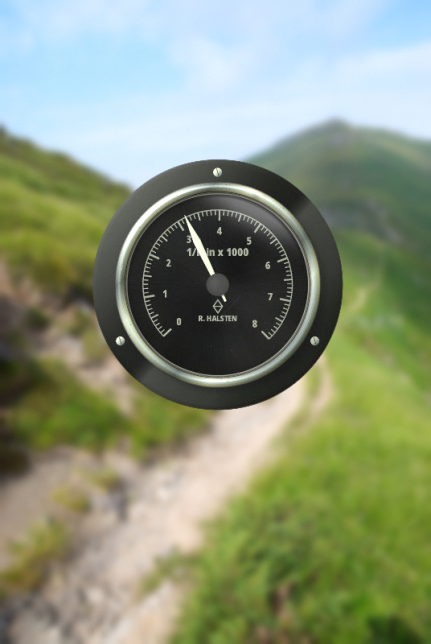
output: **3200** rpm
